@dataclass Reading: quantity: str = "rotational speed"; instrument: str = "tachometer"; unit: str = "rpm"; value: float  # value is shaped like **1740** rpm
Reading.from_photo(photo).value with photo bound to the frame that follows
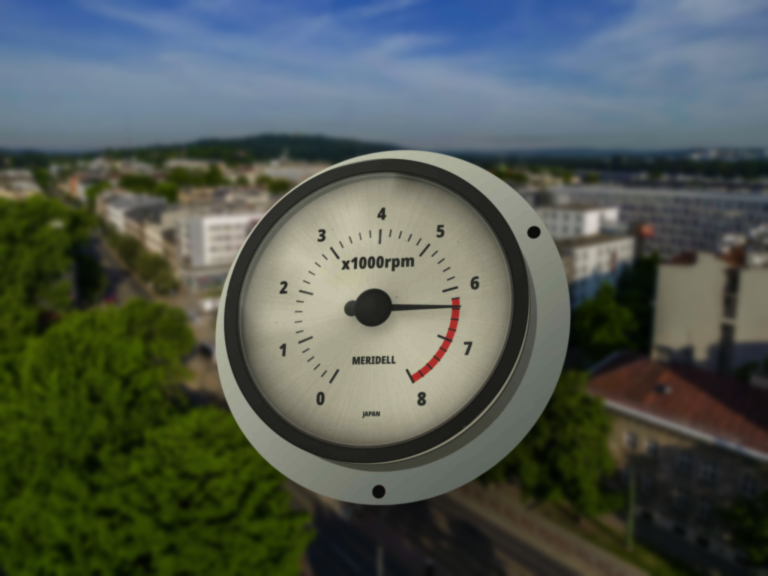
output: **6400** rpm
